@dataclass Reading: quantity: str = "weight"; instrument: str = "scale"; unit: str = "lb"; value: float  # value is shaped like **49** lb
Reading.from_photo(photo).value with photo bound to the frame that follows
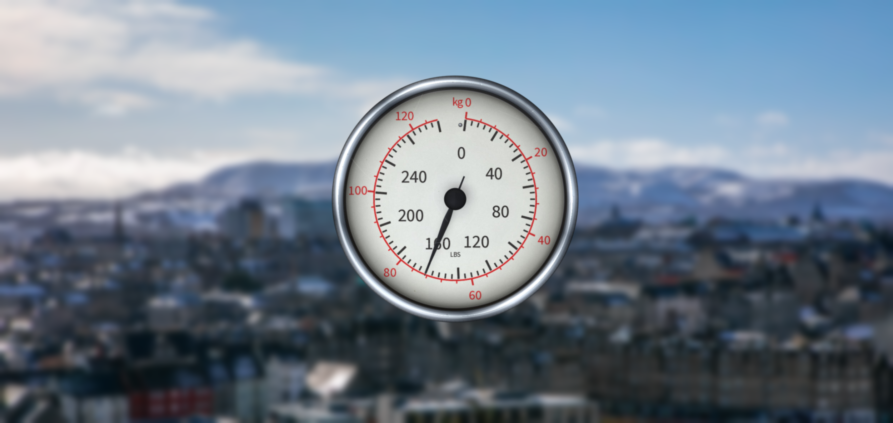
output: **160** lb
